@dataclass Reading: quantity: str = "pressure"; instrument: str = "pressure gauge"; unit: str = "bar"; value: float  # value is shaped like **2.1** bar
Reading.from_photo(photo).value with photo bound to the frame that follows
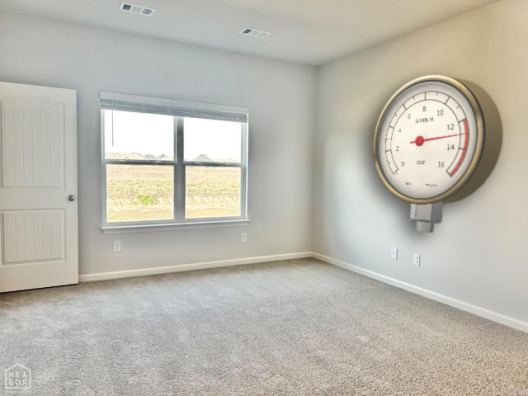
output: **13** bar
